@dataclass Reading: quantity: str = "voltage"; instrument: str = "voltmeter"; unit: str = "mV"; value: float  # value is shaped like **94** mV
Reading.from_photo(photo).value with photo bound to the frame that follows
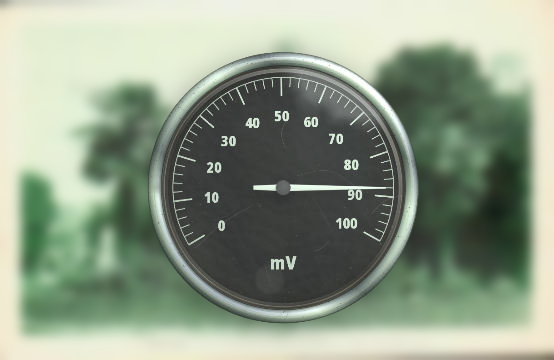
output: **88** mV
